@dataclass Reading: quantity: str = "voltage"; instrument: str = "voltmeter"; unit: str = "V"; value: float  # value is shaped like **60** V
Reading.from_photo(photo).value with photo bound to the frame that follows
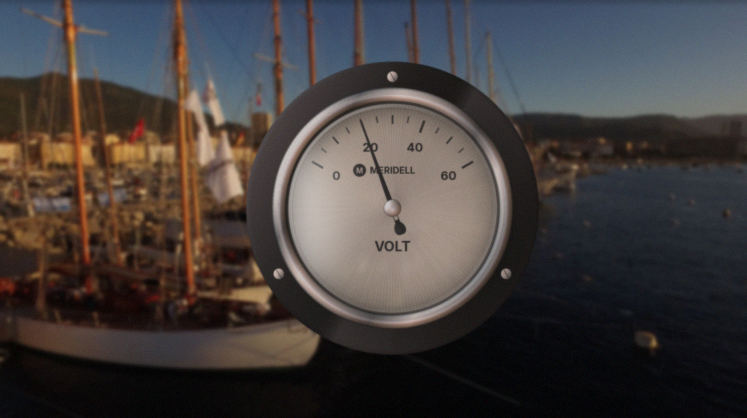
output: **20** V
